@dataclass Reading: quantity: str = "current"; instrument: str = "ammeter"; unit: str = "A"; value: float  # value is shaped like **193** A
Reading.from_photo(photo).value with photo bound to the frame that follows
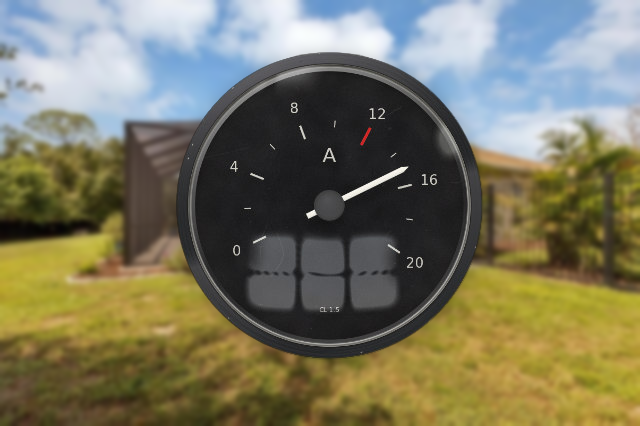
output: **15** A
